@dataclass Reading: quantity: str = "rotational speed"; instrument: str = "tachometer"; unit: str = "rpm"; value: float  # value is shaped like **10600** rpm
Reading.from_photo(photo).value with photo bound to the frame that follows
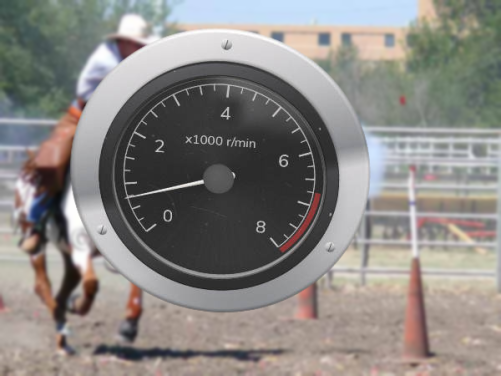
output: **750** rpm
